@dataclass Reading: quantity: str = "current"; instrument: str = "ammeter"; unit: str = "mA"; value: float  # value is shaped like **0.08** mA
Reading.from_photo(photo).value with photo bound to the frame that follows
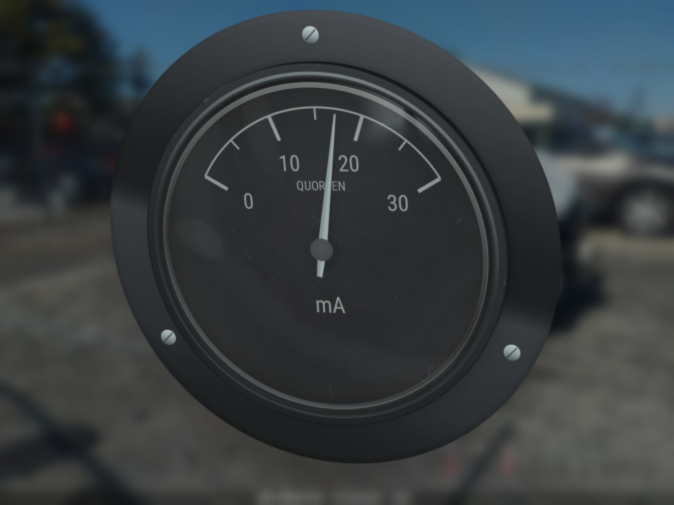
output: **17.5** mA
